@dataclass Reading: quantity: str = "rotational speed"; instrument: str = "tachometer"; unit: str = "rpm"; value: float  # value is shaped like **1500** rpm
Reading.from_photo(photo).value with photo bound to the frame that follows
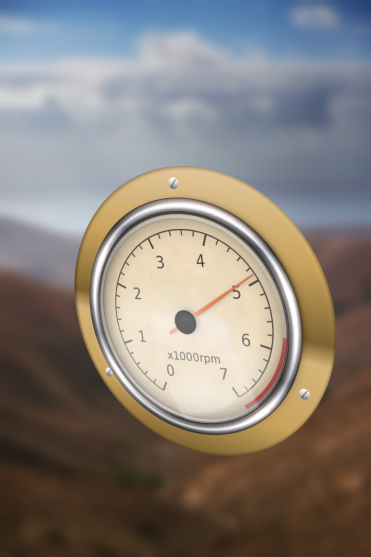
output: **4900** rpm
